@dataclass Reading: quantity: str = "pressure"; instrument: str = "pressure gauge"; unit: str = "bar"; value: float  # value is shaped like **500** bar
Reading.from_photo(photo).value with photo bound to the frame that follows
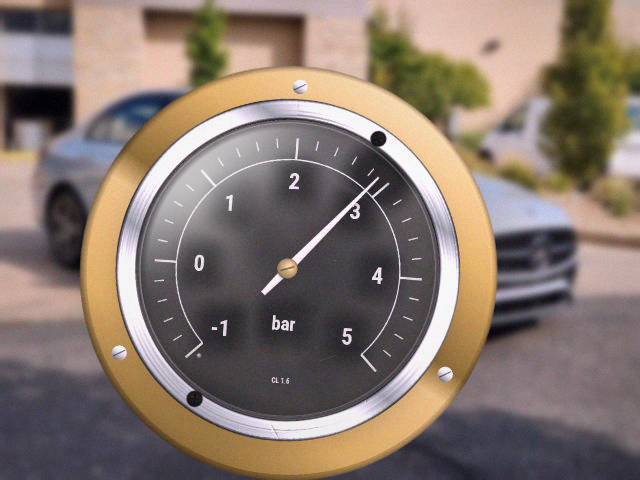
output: **2.9** bar
